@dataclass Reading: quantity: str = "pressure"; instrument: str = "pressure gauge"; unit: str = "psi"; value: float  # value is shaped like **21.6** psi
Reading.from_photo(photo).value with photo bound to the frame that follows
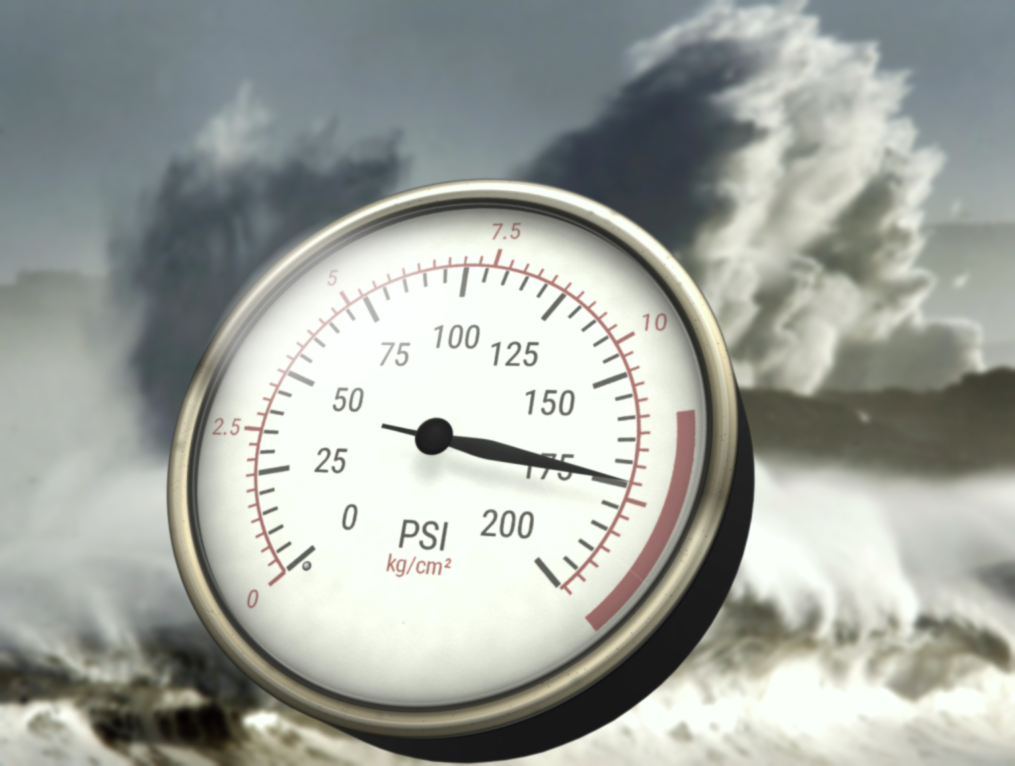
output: **175** psi
